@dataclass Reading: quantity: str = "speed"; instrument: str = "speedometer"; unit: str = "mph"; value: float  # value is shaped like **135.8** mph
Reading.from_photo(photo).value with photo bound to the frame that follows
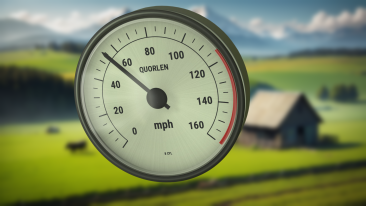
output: **55** mph
